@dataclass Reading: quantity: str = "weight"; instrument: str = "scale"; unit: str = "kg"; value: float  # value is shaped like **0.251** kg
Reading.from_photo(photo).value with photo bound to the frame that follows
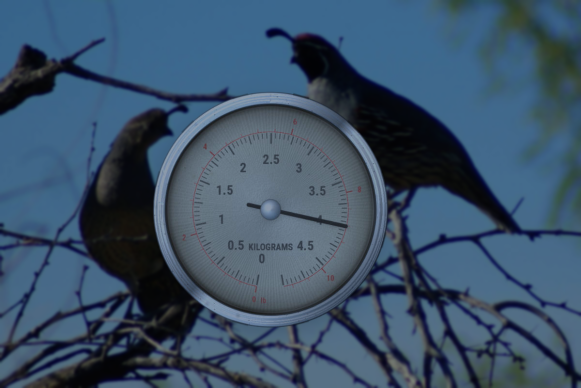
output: **4** kg
